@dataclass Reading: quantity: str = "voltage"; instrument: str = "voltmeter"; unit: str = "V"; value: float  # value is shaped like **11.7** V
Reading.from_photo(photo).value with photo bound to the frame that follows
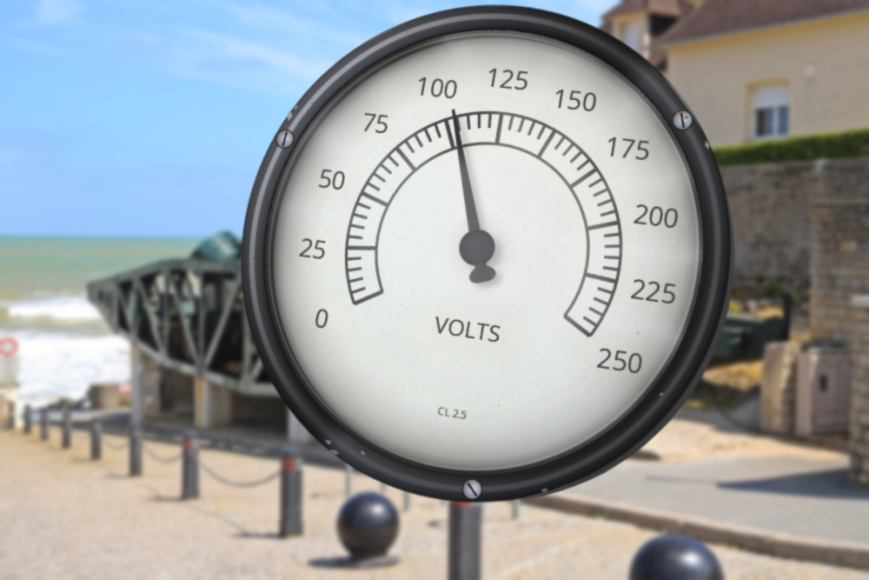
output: **105** V
